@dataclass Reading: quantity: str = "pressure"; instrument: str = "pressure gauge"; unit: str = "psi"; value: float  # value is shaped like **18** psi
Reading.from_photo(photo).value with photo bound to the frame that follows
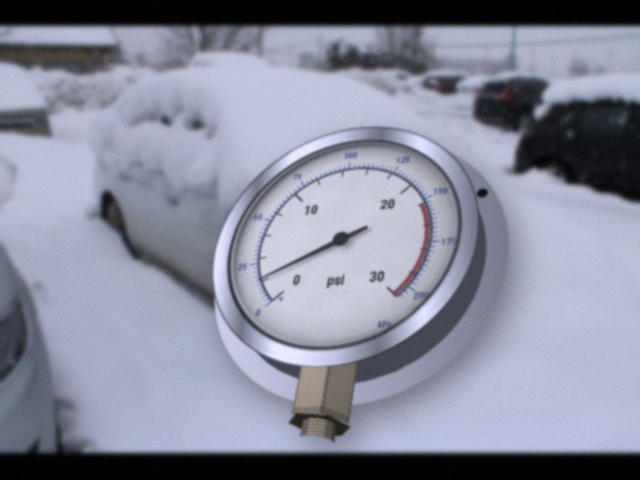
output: **2** psi
